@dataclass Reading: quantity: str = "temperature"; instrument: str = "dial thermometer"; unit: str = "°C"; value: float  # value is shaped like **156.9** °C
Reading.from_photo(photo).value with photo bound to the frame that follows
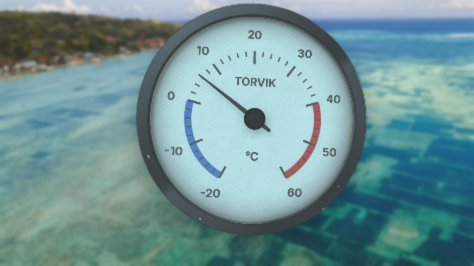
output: **6** °C
